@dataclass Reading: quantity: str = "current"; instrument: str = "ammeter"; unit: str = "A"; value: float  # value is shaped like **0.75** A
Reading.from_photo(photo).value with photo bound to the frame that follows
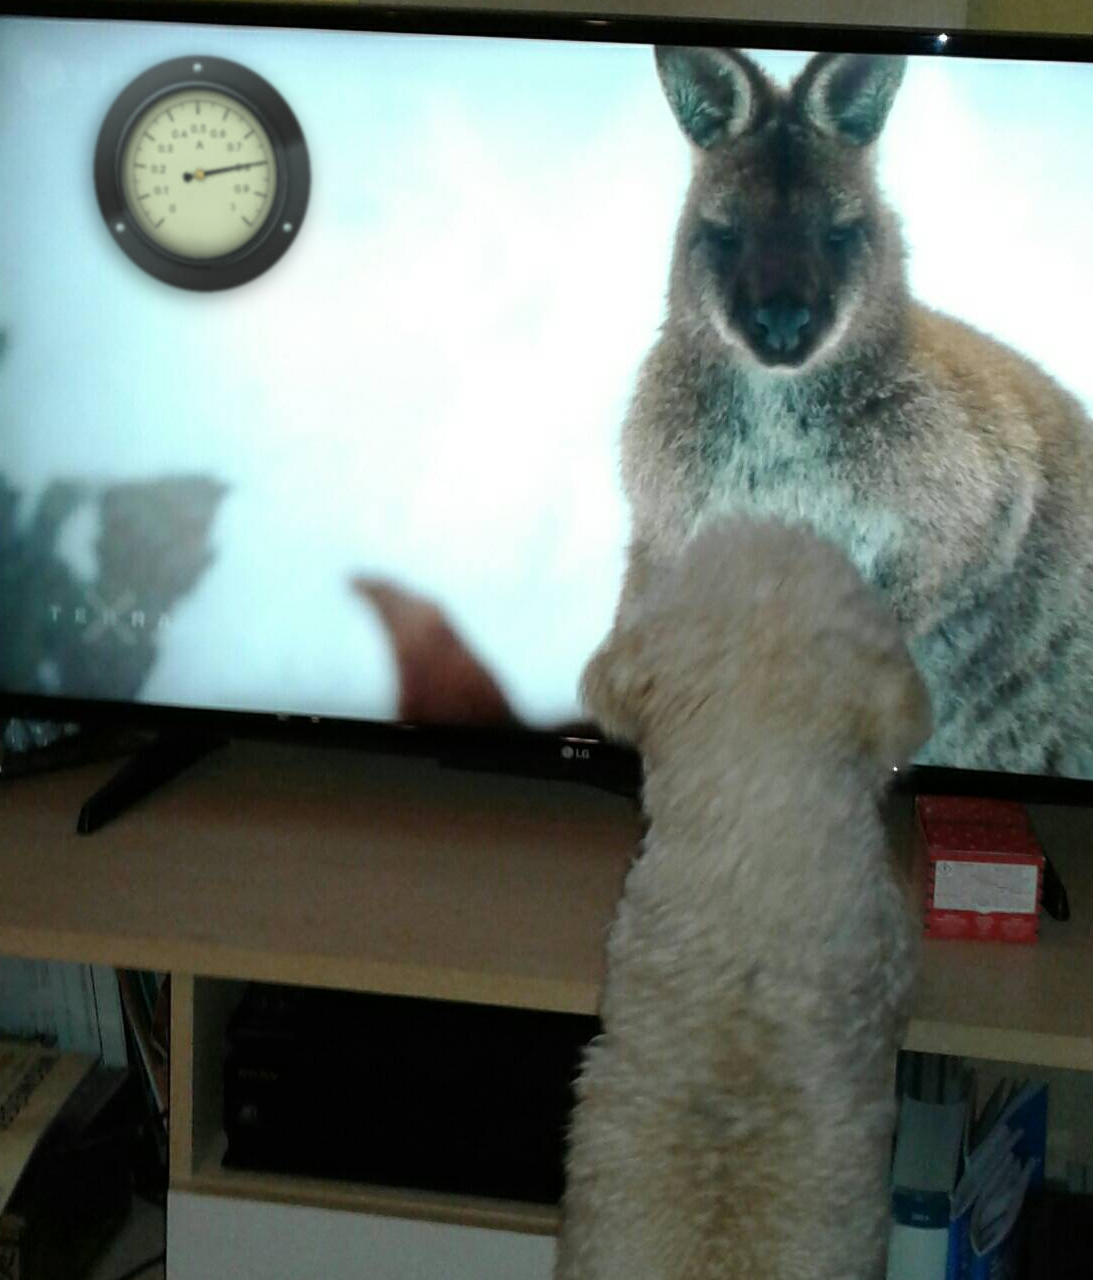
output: **0.8** A
